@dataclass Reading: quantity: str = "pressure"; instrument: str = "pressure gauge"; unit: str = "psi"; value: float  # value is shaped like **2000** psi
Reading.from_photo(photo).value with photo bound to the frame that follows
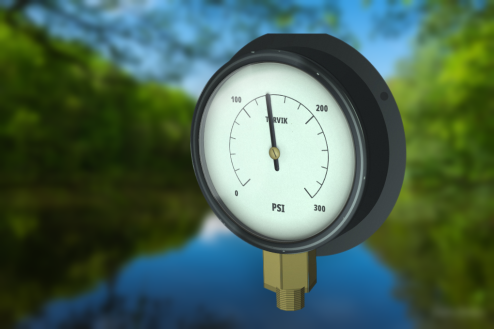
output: **140** psi
